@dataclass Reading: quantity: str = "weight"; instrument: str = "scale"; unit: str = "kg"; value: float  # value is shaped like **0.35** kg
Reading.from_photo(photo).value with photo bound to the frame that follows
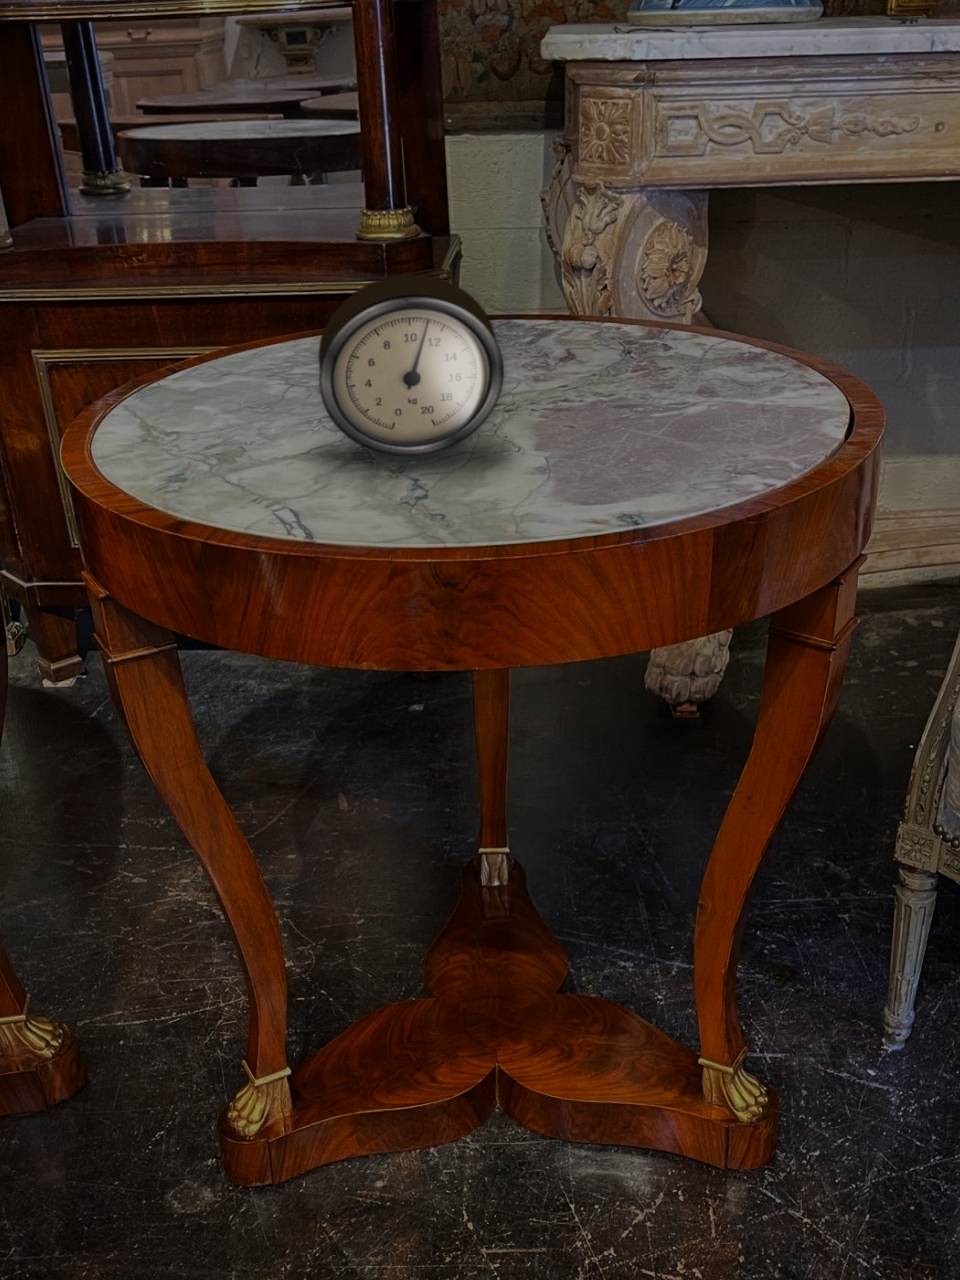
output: **11** kg
